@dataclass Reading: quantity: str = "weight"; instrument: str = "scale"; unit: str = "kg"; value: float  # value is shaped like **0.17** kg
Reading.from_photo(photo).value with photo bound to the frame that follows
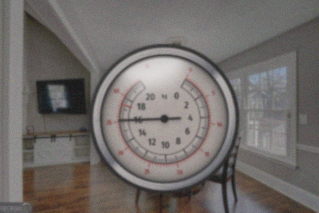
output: **16** kg
